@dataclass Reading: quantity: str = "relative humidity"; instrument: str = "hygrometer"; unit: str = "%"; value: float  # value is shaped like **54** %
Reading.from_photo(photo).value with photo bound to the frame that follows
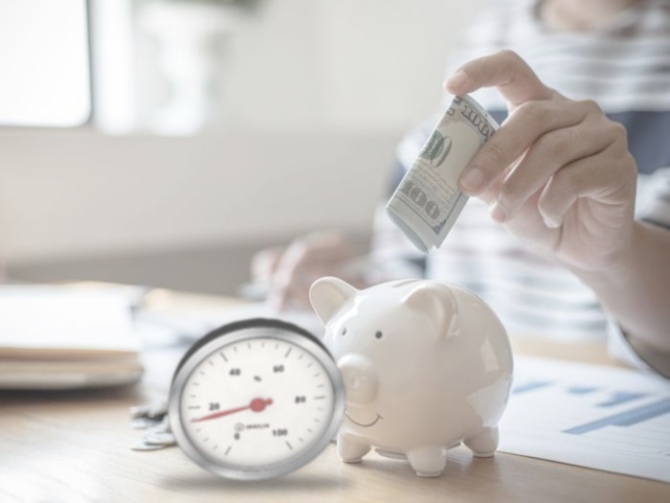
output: **16** %
